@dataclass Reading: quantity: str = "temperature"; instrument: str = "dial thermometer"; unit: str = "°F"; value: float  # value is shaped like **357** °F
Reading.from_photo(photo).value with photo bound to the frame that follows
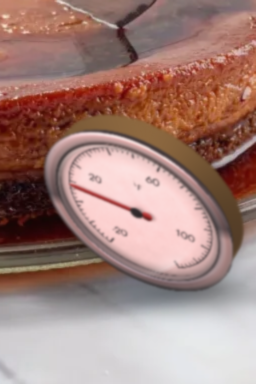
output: **10** °F
